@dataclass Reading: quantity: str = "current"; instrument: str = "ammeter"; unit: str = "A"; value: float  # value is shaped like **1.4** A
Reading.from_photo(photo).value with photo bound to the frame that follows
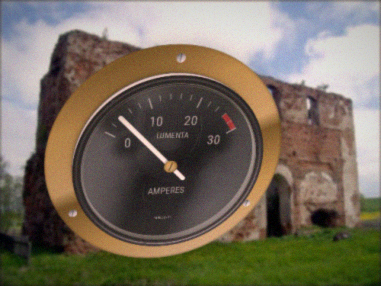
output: **4** A
